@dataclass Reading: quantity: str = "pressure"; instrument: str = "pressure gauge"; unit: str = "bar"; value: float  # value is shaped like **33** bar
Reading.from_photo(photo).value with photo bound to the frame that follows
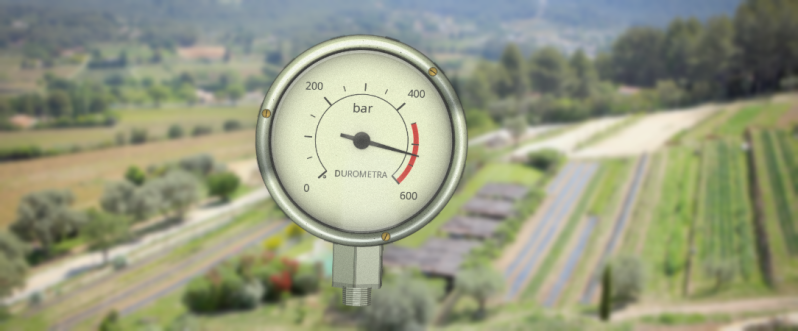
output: **525** bar
